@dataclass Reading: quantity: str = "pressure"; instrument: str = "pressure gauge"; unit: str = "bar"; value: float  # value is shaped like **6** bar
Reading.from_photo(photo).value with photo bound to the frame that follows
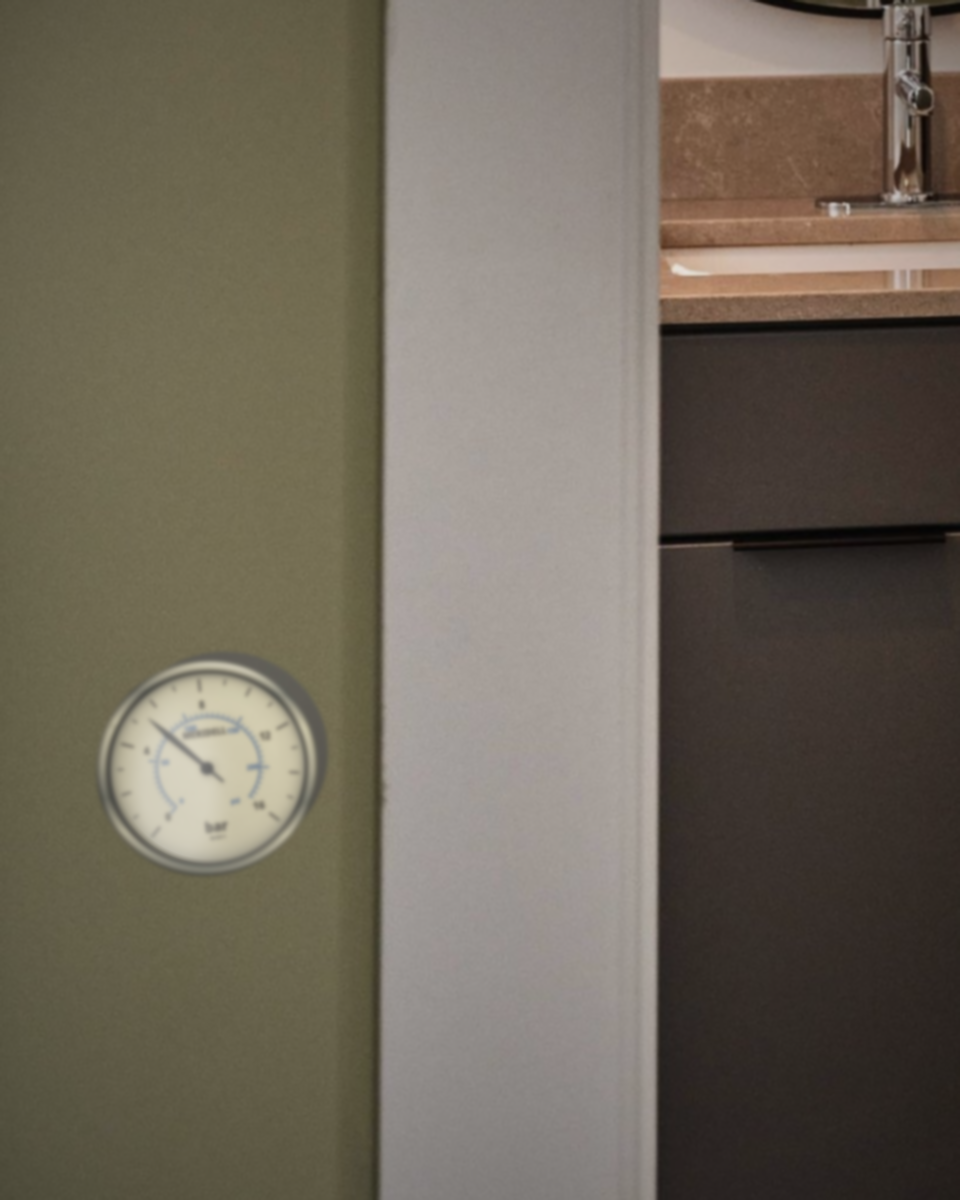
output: **5.5** bar
